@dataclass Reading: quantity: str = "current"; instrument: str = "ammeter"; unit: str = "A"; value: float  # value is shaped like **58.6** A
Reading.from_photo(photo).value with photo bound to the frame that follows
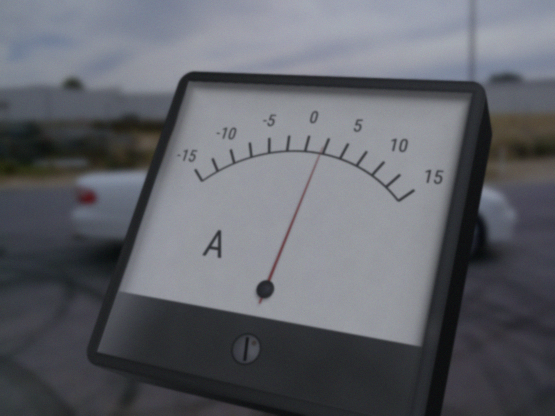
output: **2.5** A
